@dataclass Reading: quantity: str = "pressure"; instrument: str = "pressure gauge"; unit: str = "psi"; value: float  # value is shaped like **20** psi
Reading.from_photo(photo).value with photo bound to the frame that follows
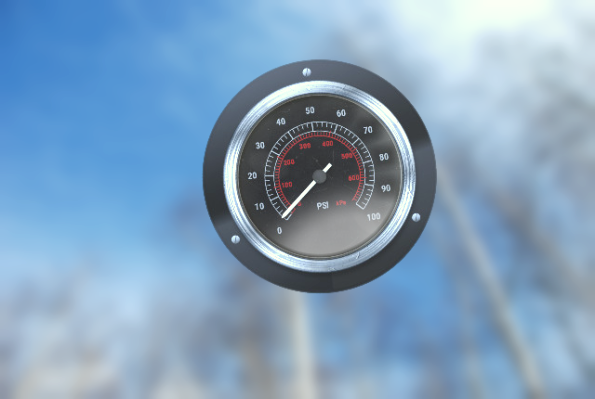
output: **2** psi
